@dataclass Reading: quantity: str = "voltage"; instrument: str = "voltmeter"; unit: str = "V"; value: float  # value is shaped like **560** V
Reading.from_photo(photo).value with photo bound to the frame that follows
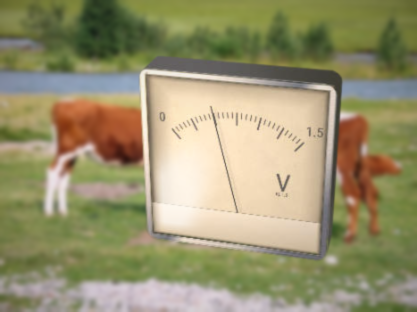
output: **0.5** V
